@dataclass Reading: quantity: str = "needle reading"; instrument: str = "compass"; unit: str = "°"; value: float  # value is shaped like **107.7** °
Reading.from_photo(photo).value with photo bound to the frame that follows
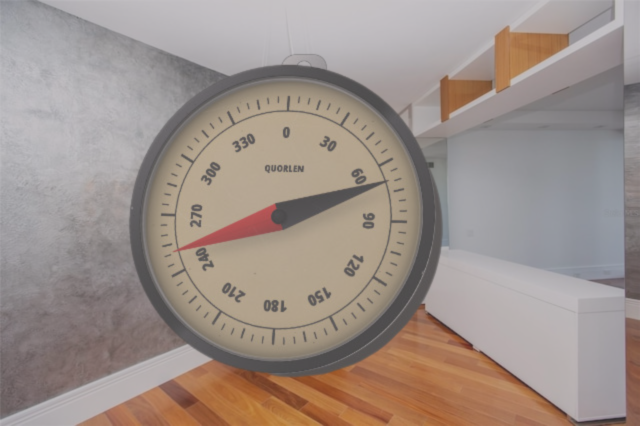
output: **250** °
